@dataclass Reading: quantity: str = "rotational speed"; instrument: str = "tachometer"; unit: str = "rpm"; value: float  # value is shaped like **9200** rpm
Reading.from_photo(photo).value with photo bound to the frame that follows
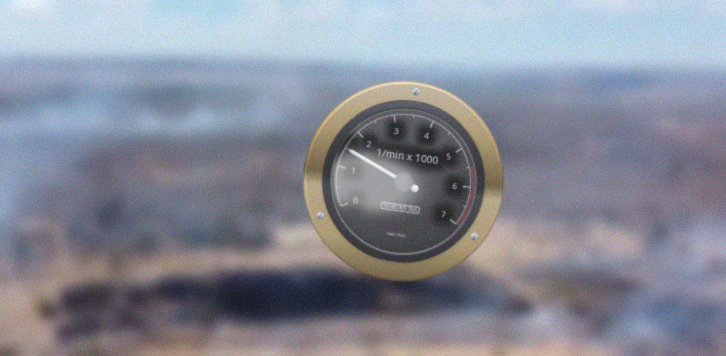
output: **1500** rpm
